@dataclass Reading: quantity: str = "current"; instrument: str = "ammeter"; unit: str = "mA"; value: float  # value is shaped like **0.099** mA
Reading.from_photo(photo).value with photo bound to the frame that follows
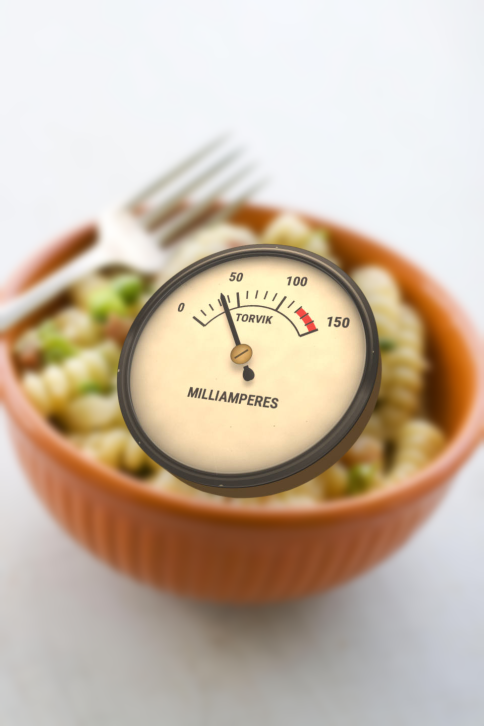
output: **35** mA
